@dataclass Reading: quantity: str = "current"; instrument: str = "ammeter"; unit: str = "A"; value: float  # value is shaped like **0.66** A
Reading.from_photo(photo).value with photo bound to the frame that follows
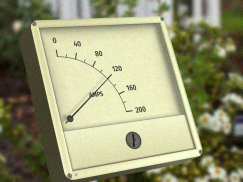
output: **120** A
